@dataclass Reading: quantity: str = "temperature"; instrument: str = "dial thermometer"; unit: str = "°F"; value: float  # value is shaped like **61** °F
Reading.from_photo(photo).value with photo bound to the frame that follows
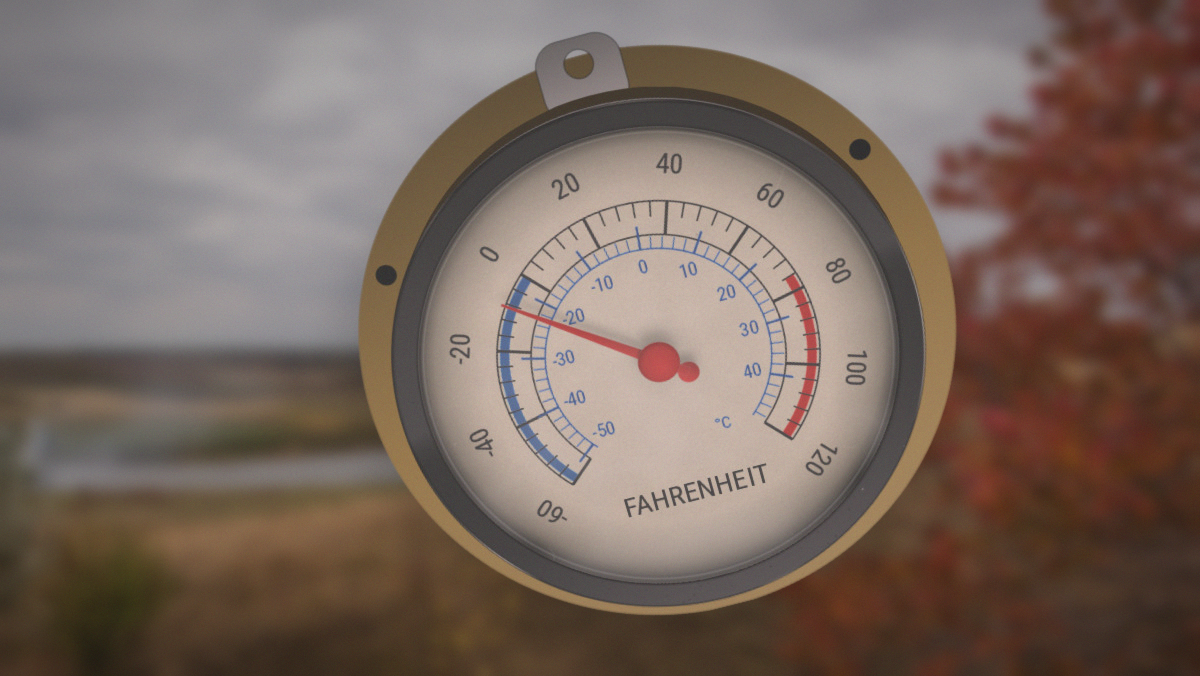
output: **-8** °F
